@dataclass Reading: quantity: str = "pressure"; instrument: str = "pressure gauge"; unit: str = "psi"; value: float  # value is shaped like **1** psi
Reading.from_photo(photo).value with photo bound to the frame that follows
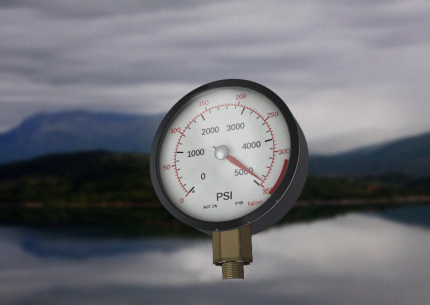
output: **4900** psi
